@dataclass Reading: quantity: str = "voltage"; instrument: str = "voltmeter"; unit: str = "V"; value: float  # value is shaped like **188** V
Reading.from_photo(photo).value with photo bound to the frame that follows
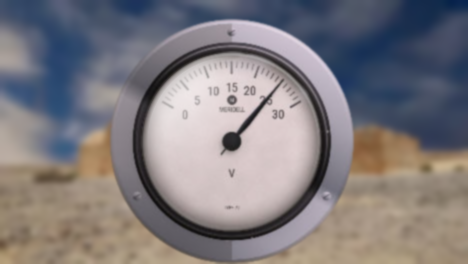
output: **25** V
